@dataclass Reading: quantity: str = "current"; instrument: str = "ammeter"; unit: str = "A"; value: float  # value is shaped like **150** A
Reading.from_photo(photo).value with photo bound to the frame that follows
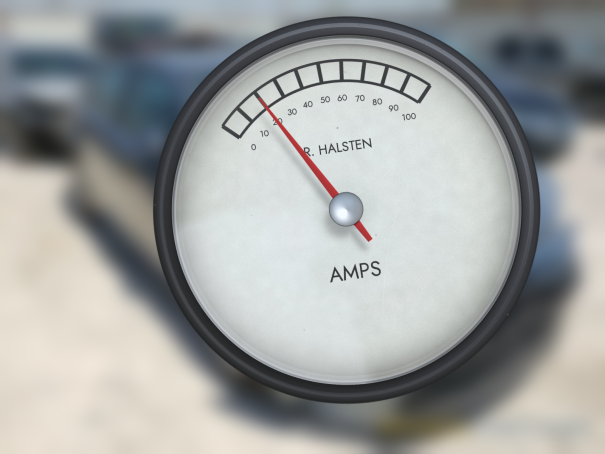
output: **20** A
